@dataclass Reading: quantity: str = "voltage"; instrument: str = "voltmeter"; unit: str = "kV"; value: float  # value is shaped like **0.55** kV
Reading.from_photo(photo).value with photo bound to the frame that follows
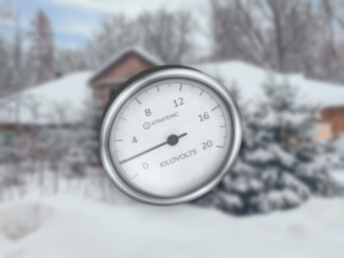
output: **2** kV
